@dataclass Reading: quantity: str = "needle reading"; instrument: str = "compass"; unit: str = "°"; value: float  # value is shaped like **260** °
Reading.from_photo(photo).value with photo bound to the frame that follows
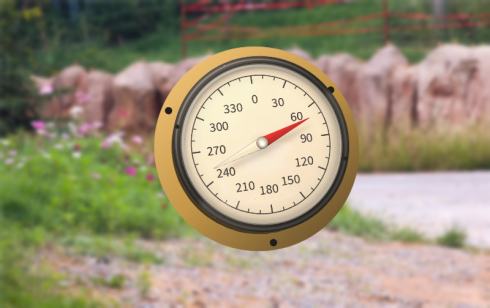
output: **70** °
